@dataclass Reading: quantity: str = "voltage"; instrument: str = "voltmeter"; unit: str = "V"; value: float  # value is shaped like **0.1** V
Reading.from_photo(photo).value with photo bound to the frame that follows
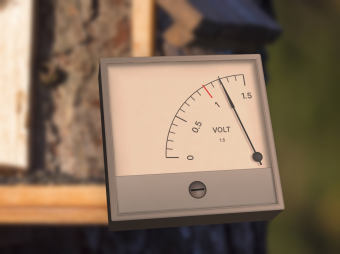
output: **1.2** V
